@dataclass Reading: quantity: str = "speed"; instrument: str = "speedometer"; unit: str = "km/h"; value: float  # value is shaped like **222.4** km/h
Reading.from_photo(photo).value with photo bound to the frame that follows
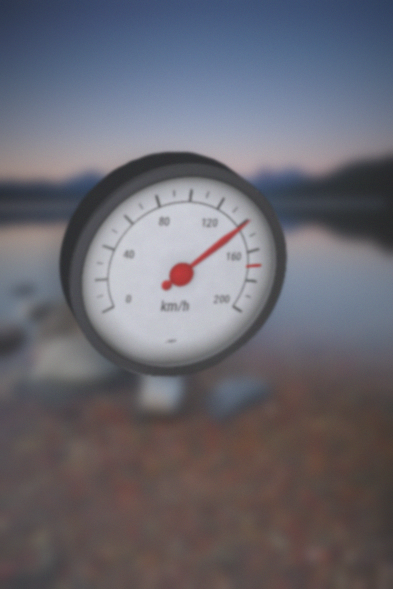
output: **140** km/h
